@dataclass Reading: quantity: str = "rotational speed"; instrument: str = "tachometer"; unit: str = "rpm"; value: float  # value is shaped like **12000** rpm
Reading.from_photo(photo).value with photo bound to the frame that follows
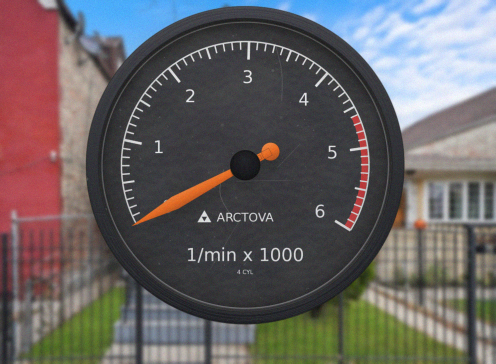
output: **0** rpm
